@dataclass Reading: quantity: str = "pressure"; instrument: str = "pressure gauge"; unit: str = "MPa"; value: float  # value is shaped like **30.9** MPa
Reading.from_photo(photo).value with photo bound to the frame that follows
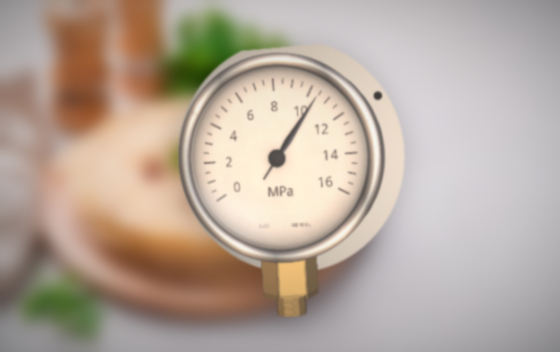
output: **10.5** MPa
